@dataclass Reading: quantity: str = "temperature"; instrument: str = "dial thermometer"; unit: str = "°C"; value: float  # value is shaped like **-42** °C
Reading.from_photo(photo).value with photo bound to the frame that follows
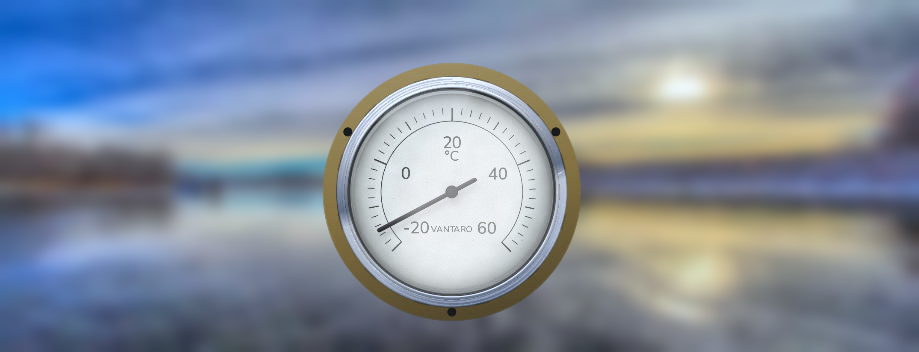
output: **-15** °C
